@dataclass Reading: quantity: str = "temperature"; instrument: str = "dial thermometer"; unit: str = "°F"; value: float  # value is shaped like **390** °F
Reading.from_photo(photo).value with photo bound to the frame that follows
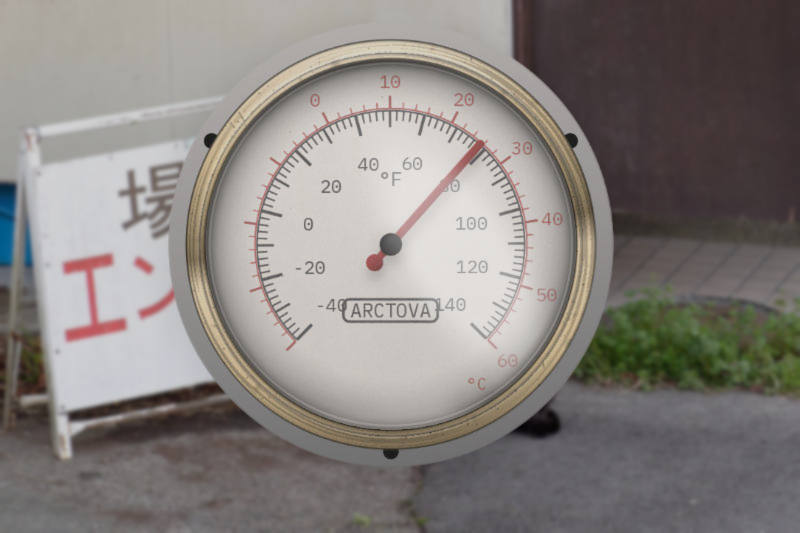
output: **78** °F
